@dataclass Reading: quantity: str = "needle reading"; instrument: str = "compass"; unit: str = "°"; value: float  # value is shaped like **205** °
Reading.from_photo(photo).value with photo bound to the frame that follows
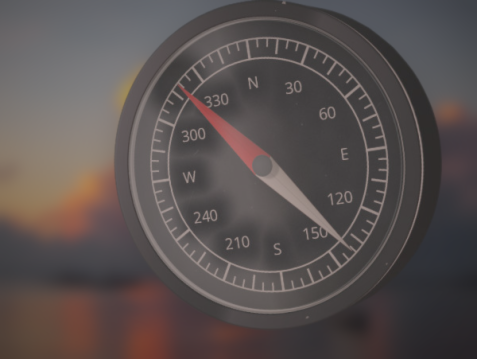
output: **320** °
